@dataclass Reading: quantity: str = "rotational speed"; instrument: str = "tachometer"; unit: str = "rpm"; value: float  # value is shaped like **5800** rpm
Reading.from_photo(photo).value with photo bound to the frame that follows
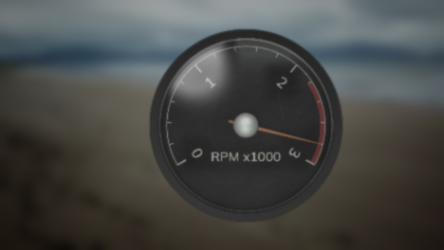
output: **2800** rpm
